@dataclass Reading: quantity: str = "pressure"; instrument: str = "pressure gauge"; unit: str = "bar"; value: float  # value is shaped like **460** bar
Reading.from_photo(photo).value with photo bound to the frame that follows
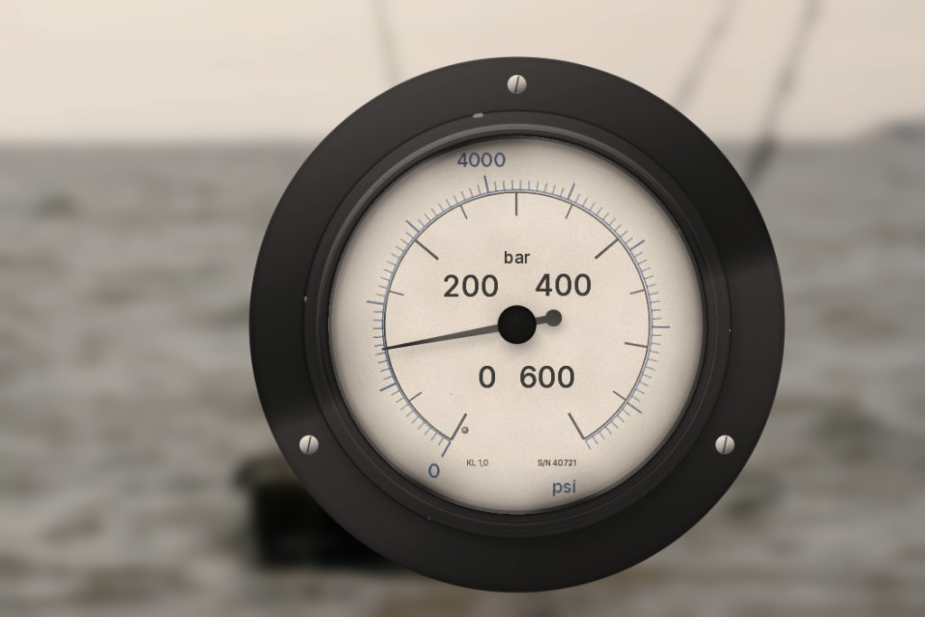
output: **100** bar
